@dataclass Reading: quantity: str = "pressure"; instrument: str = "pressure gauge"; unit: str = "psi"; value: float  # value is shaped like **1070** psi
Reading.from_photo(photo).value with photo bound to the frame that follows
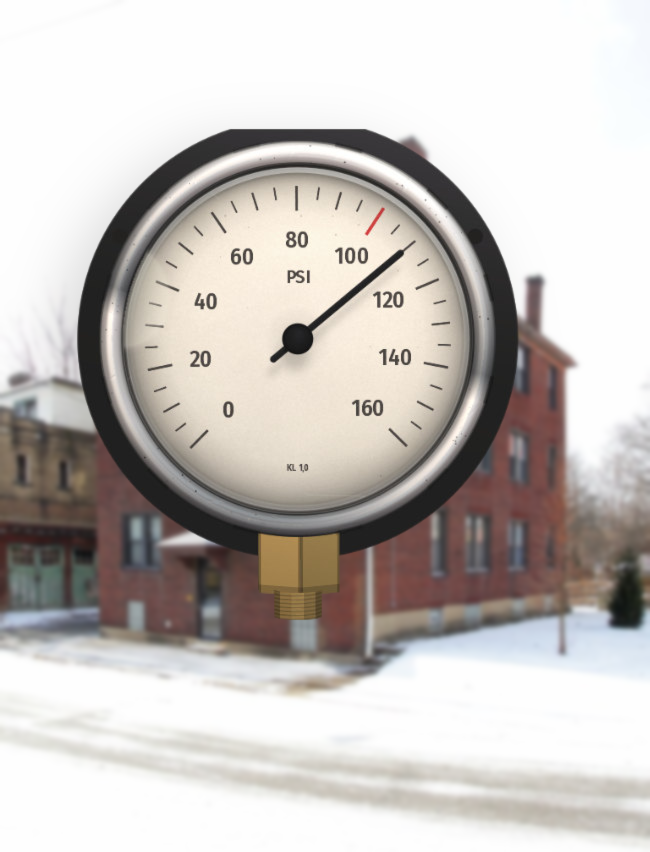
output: **110** psi
